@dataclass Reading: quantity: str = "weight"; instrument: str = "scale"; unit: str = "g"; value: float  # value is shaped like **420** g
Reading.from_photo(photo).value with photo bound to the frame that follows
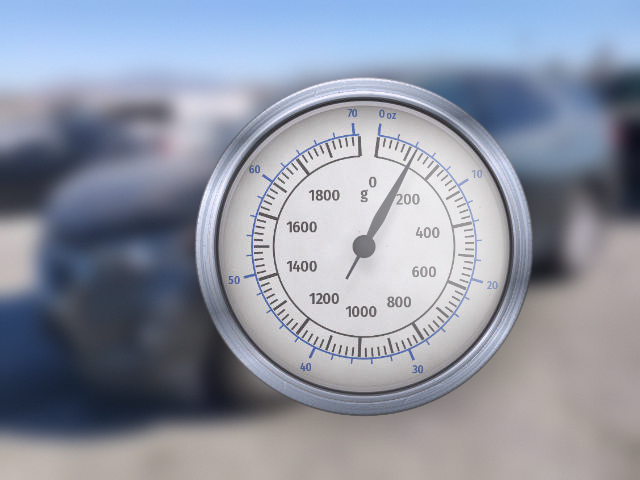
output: **120** g
